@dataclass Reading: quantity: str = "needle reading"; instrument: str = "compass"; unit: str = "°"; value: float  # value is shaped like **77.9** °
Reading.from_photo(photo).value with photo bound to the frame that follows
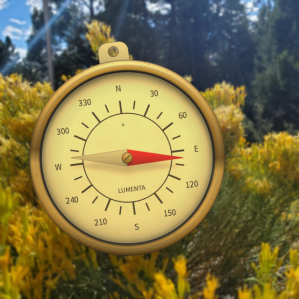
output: **97.5** °
